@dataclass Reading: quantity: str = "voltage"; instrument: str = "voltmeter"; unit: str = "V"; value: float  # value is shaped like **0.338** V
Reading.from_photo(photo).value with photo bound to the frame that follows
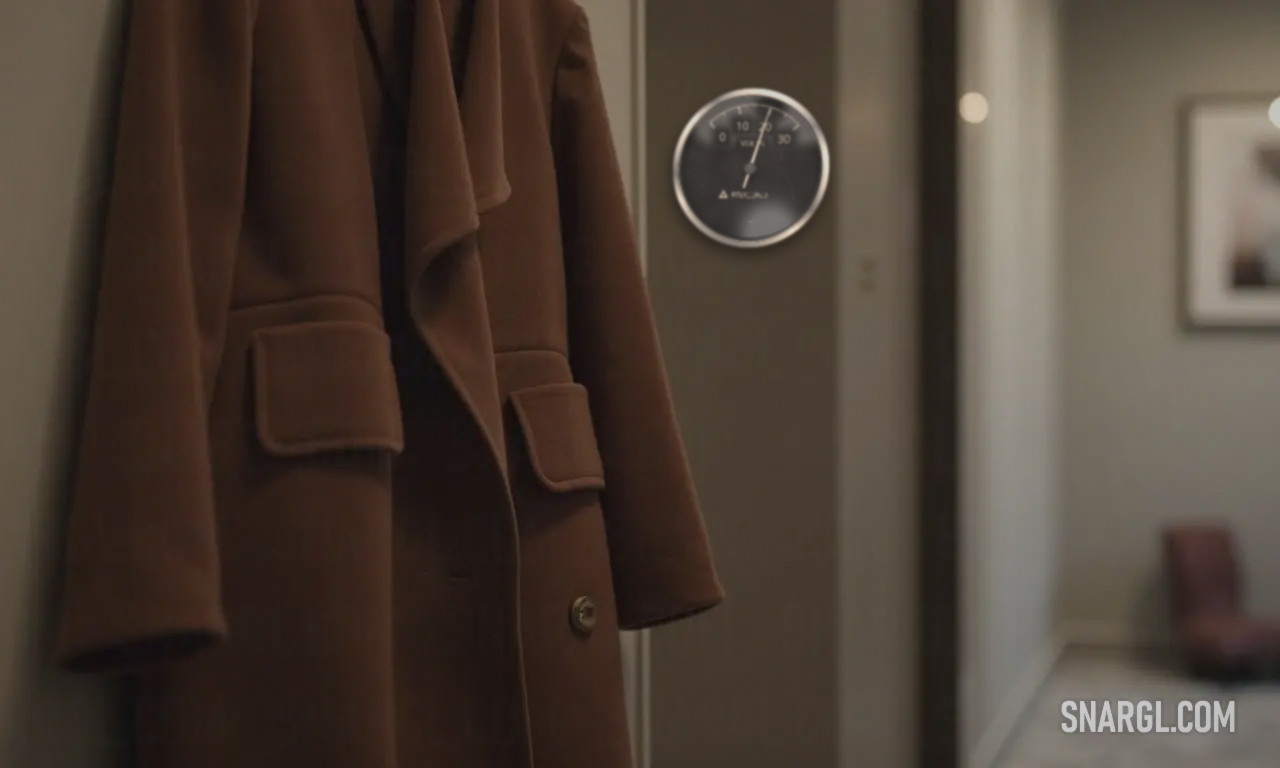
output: **20** V
